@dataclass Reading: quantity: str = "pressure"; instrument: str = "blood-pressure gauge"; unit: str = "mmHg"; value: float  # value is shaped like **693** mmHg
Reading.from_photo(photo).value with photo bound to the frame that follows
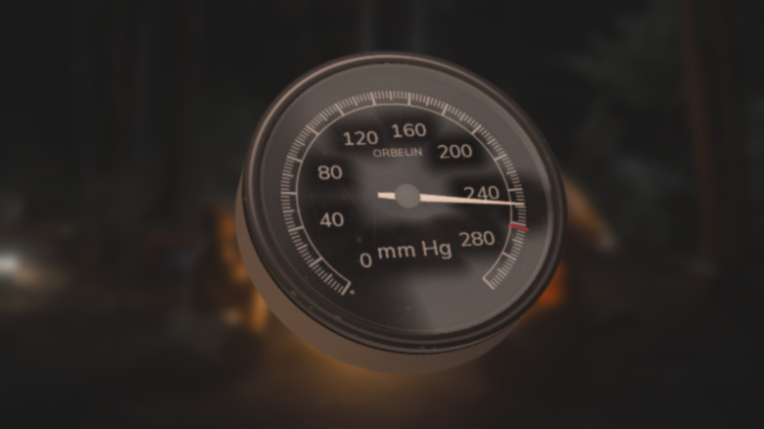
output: **250** mmHg
